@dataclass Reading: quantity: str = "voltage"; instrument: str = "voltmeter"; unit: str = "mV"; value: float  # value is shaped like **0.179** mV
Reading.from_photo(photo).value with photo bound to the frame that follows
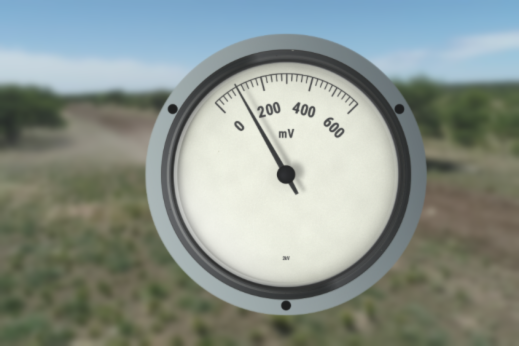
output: **100** mV
